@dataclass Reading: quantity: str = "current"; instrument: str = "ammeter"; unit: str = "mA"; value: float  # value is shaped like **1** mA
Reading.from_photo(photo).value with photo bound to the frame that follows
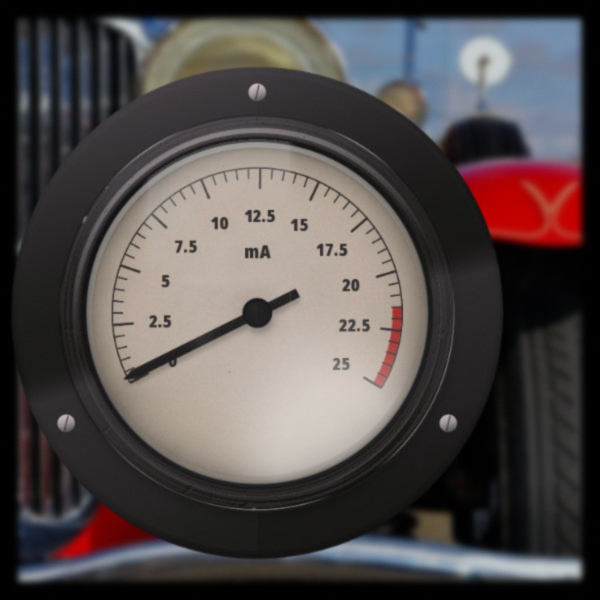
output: **0.25** mA
